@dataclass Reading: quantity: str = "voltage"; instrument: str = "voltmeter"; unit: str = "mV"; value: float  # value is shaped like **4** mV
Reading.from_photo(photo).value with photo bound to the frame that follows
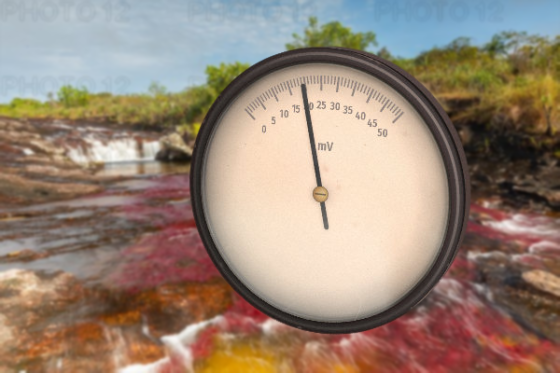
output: **20** mV
